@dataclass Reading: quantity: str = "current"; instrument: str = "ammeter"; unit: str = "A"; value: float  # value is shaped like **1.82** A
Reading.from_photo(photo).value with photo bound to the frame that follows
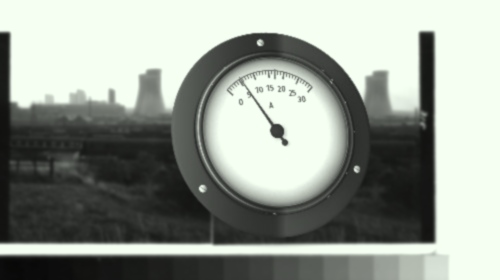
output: **5** A
